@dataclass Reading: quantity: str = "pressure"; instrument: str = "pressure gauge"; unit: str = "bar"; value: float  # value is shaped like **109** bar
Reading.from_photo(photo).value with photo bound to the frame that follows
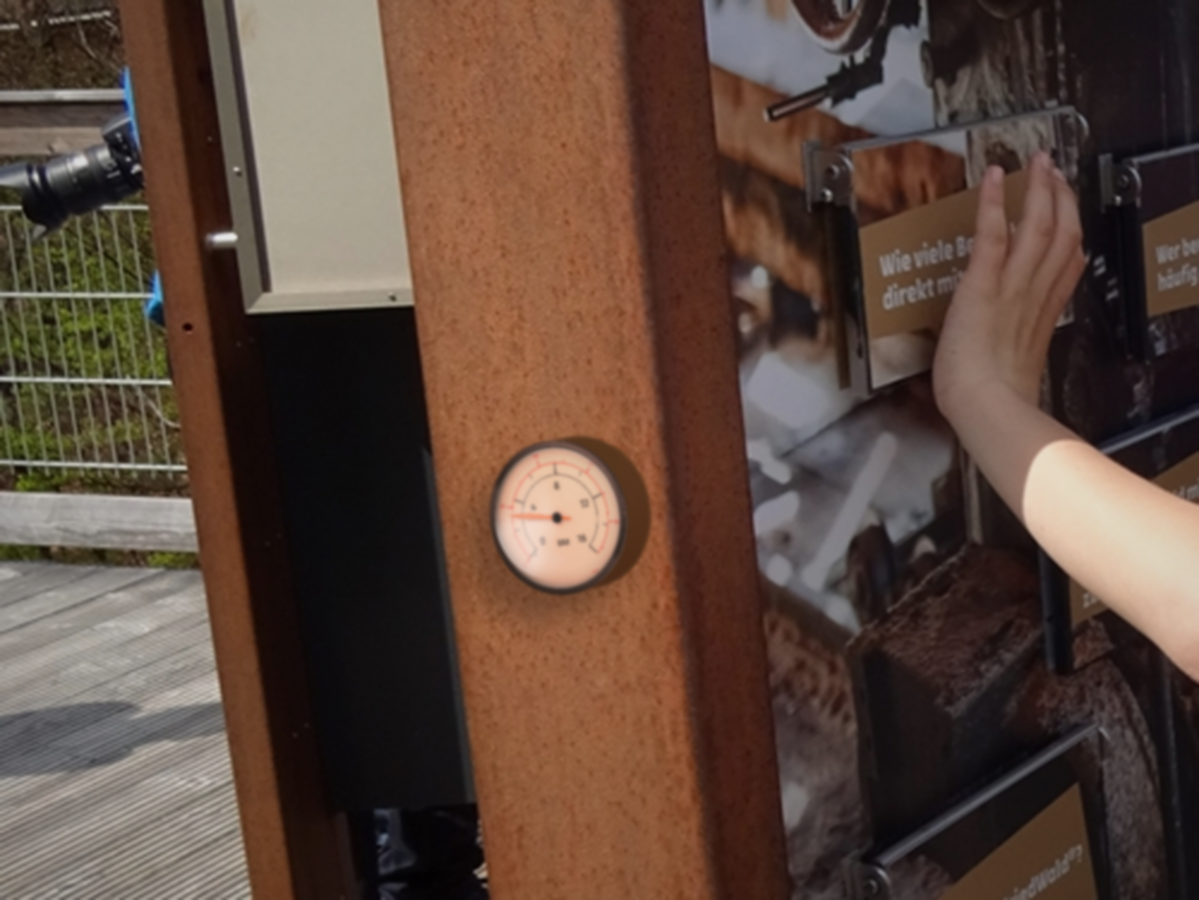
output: **3** bar
